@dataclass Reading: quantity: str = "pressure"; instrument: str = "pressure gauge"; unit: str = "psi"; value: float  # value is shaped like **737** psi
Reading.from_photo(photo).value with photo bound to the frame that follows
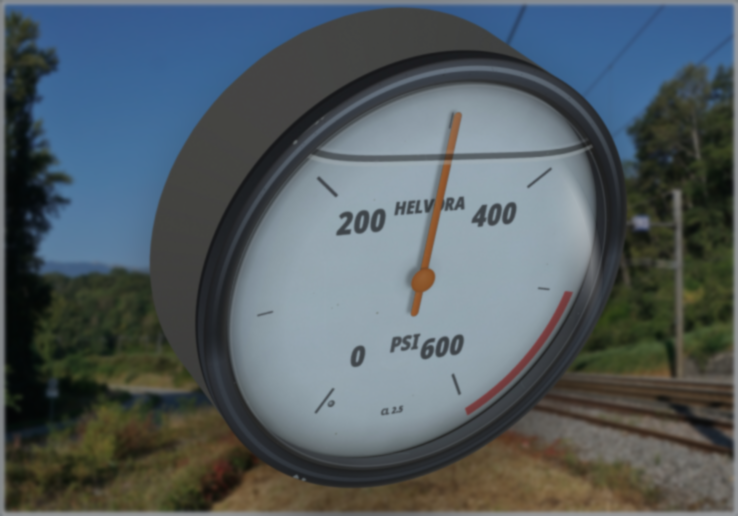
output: **300** psi
